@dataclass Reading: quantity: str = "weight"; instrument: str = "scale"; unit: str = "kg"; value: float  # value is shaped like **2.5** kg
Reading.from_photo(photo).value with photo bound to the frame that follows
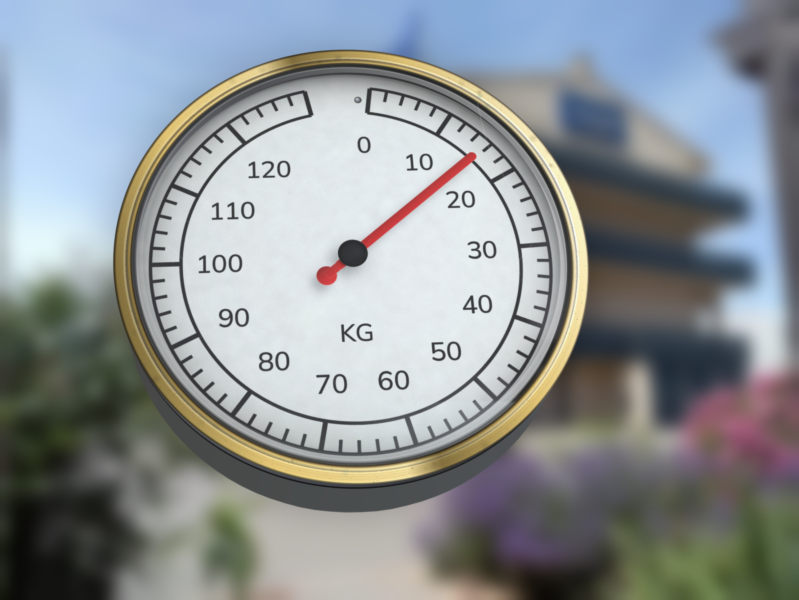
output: **16** kg
